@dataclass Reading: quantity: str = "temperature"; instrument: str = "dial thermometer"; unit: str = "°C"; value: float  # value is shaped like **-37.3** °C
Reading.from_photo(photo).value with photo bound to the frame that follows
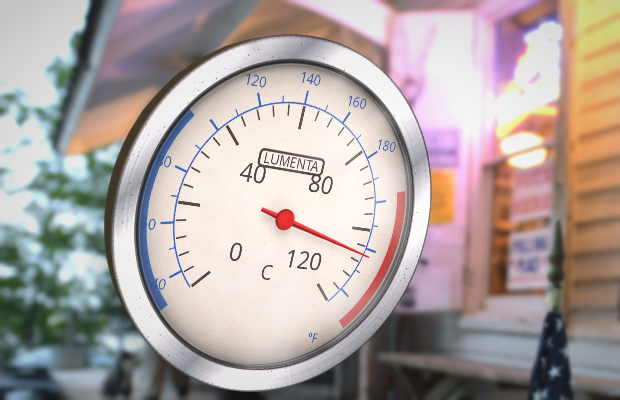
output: **106** °C
